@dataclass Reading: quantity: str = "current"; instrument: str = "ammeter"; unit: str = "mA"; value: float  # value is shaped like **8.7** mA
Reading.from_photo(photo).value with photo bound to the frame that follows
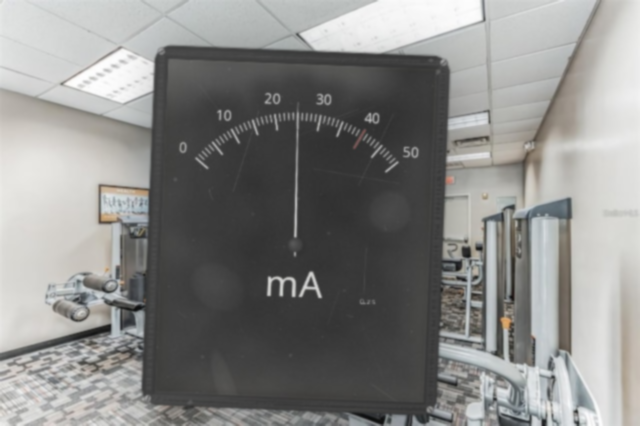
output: **25** mA
